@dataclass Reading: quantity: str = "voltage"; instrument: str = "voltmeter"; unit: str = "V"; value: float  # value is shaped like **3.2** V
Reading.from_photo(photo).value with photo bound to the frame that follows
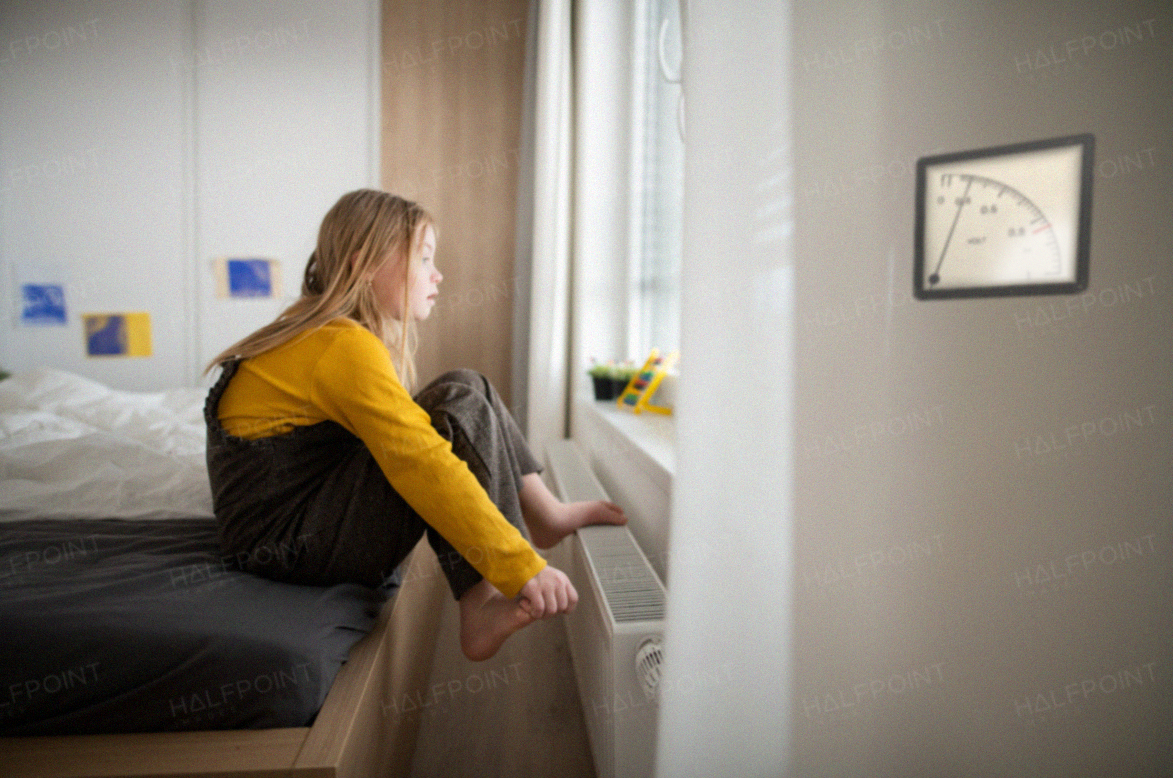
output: **0.4** V
